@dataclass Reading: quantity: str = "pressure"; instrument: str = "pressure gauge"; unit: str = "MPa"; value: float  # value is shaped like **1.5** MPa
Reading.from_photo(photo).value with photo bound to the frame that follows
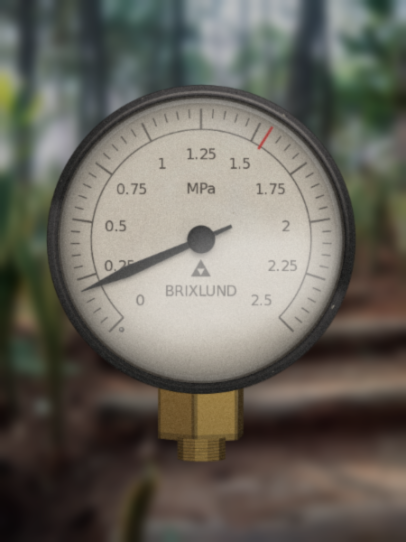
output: **0.2** MPa
